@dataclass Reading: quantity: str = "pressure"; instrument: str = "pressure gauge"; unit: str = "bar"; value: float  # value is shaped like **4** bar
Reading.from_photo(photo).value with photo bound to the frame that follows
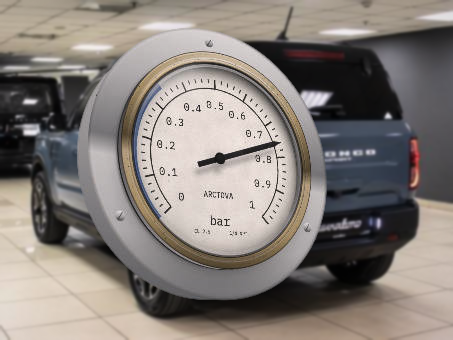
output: **0.76** bar
